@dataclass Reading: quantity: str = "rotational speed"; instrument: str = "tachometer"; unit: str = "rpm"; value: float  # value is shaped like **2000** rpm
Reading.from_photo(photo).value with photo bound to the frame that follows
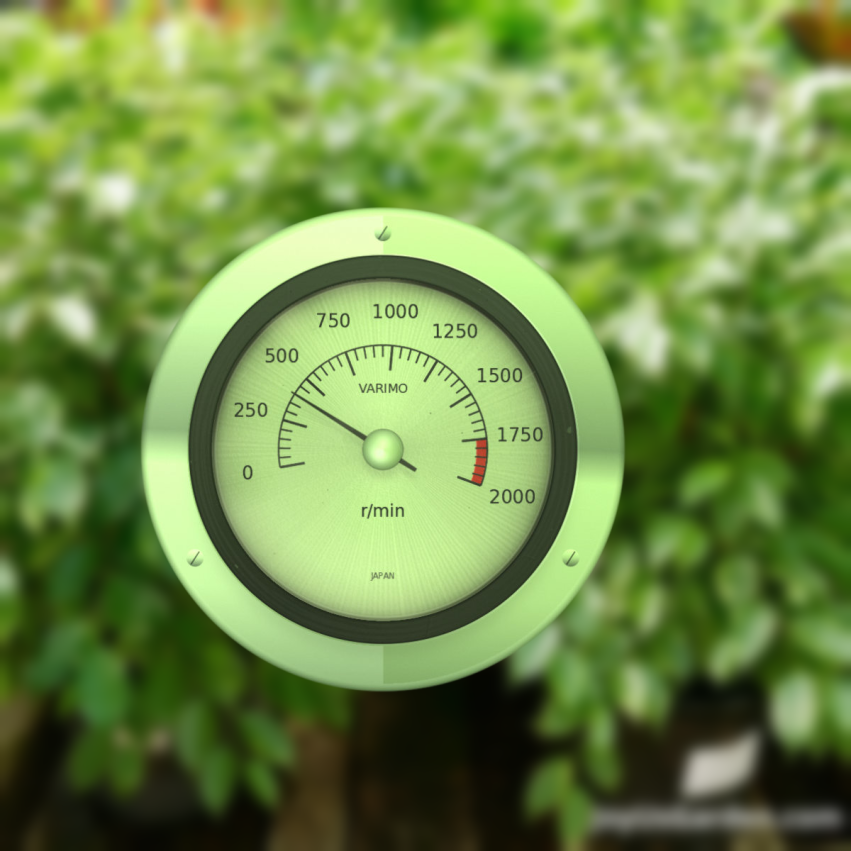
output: **400** rpm
